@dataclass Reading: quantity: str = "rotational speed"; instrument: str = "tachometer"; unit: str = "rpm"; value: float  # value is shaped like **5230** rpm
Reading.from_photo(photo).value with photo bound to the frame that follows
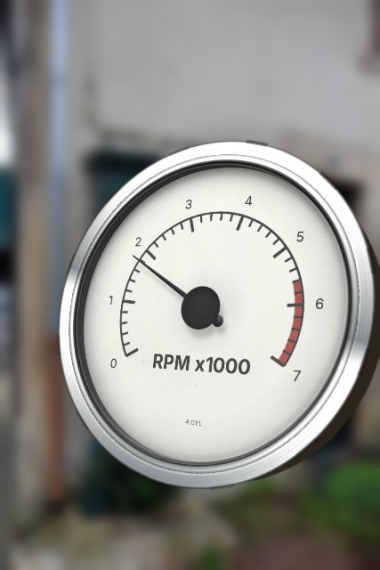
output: **1800** rpm
